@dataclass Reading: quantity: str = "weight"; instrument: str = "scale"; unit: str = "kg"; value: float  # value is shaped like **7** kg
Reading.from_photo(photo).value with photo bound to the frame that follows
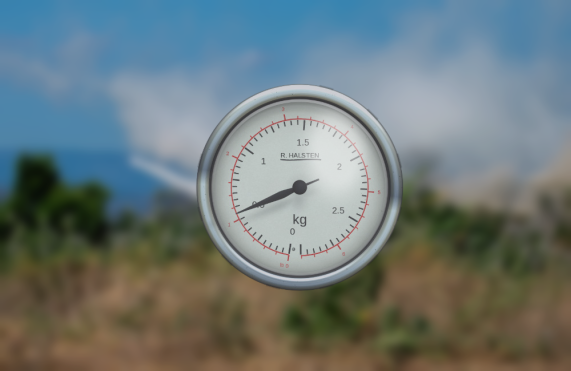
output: **0.5** kg
